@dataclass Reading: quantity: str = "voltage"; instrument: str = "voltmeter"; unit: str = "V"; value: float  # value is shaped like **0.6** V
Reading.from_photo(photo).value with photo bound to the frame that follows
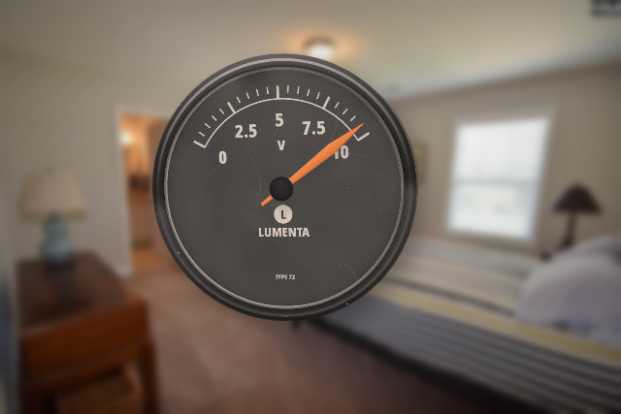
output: **9.5** V
